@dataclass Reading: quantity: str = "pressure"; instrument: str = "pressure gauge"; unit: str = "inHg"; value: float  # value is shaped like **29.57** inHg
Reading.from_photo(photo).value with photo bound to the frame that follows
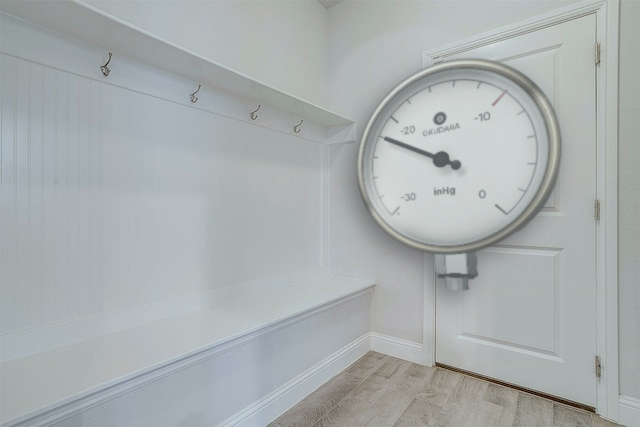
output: **-22** inHg
